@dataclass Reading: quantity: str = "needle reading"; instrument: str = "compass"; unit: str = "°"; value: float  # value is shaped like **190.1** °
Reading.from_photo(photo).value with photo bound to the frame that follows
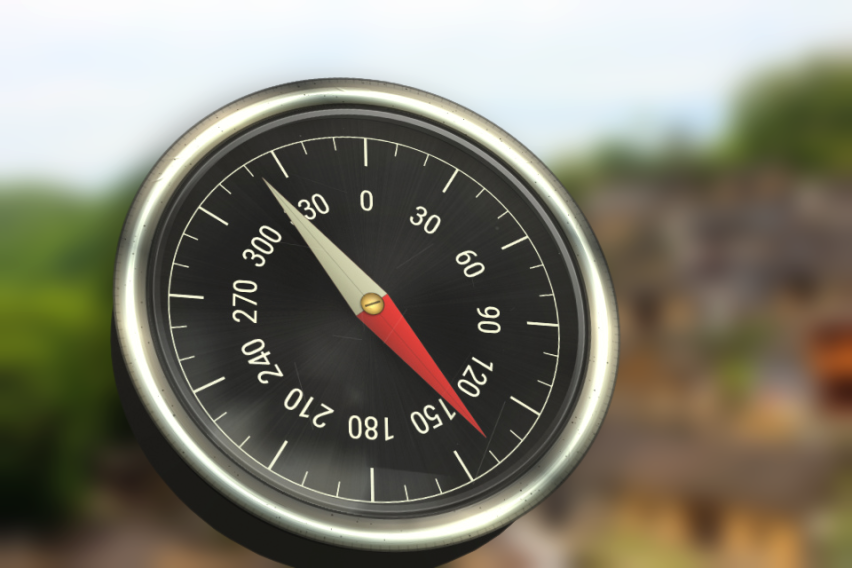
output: **140** °
